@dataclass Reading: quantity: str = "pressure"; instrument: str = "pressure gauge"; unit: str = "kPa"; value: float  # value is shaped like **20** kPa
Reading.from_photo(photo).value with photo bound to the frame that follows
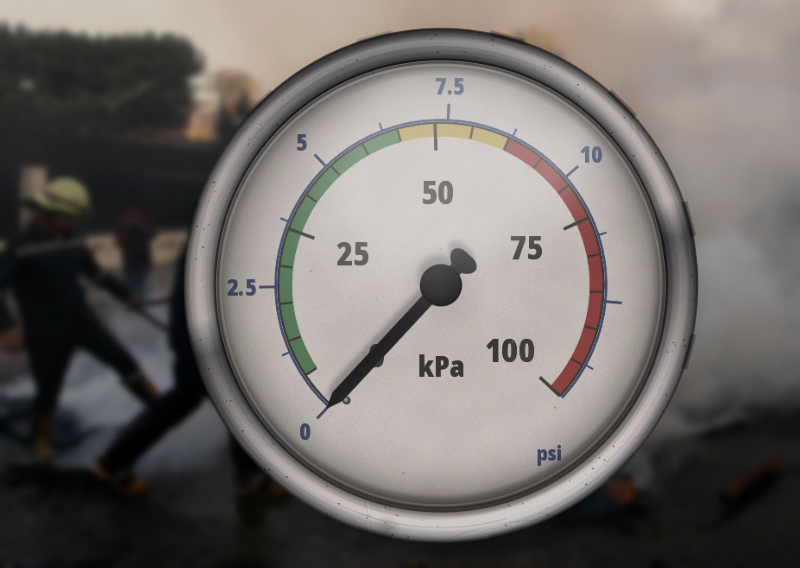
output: **0** kPa
